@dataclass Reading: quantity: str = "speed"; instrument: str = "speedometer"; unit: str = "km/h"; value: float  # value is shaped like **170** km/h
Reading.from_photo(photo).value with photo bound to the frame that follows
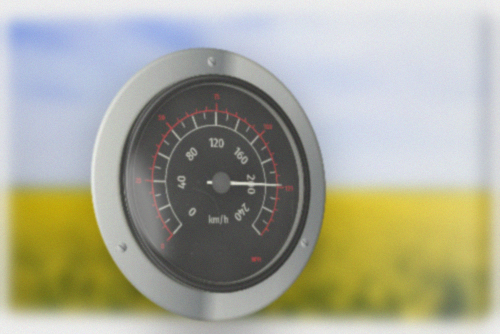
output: **200** km/h
